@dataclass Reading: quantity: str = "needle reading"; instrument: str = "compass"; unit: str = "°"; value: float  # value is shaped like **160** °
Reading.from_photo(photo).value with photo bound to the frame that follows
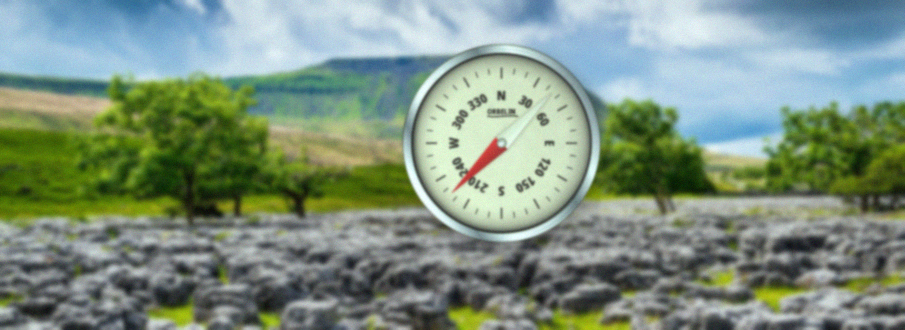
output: **225** °
